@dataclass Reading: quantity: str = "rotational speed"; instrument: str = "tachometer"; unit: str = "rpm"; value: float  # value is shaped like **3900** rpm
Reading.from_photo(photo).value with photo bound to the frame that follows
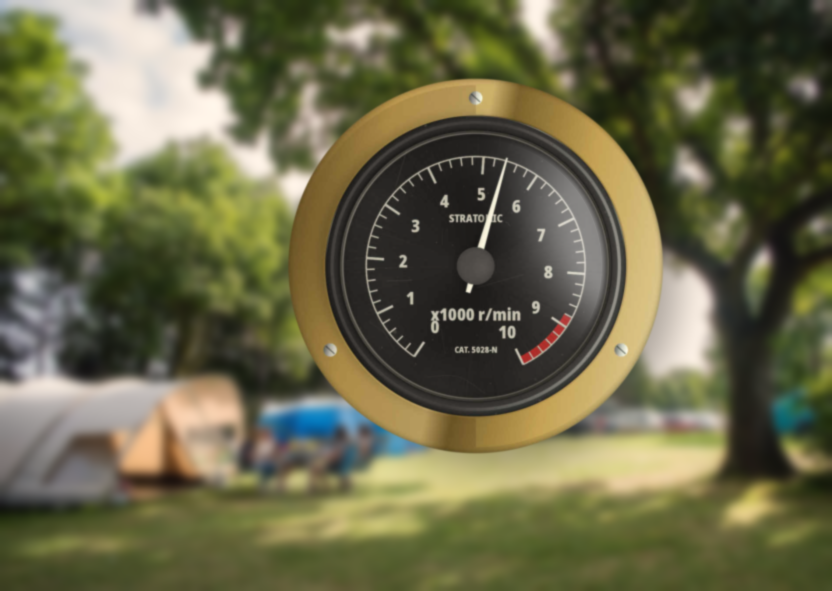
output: **5400** rpm
